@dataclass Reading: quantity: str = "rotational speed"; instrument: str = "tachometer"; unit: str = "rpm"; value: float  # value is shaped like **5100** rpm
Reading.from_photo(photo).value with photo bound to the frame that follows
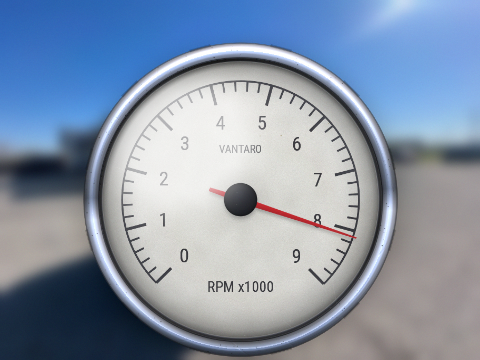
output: **8100** rpm
